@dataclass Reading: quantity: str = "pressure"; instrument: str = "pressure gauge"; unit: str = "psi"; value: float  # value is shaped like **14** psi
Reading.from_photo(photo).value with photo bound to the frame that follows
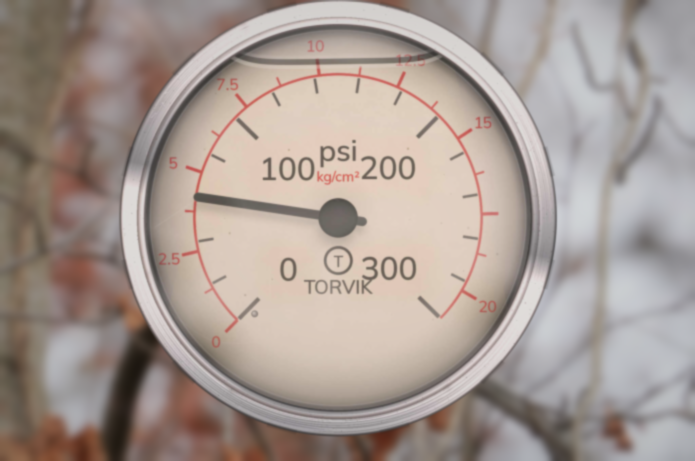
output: **60** psi
